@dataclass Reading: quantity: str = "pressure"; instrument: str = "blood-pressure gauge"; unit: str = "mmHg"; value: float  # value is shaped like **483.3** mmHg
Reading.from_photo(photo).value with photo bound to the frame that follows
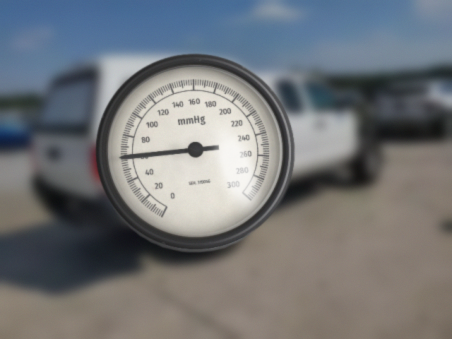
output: **60** mmHg
